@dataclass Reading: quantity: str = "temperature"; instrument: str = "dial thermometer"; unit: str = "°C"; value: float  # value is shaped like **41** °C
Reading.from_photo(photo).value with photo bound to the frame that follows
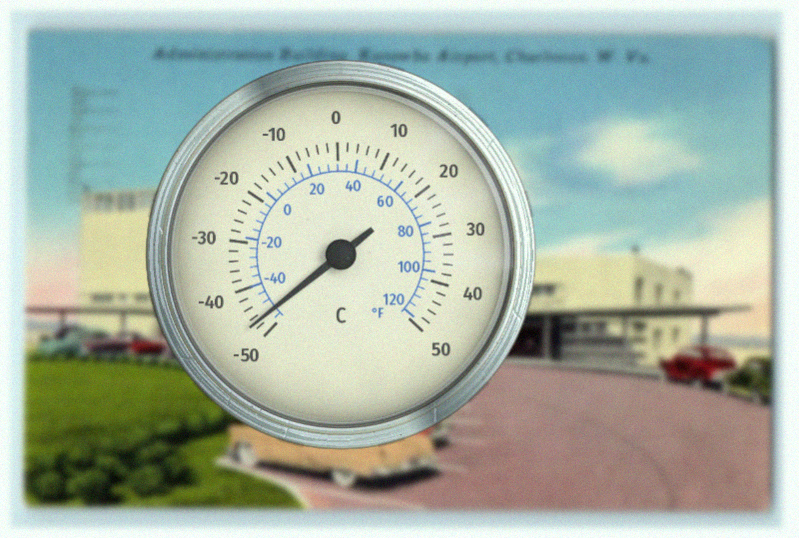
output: **-47** °C
